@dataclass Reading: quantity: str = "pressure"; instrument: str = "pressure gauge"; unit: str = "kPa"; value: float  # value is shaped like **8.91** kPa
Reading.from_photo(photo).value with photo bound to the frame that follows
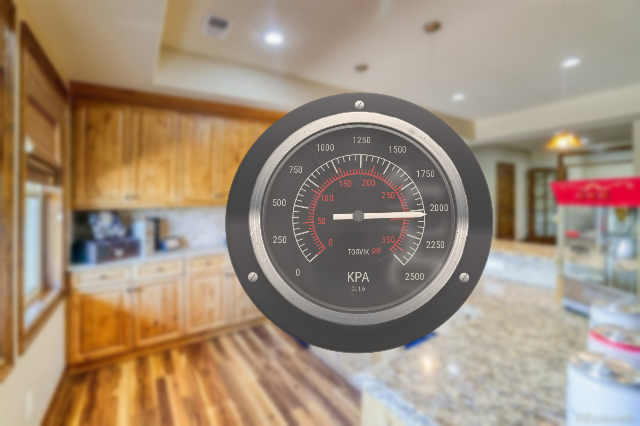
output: **2050** kPa
